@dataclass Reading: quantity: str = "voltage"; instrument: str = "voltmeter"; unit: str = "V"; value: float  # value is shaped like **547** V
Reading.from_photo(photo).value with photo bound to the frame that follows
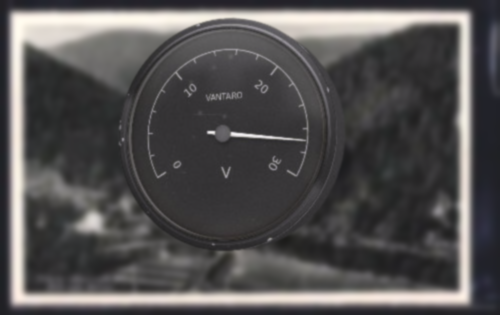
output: **27** V
